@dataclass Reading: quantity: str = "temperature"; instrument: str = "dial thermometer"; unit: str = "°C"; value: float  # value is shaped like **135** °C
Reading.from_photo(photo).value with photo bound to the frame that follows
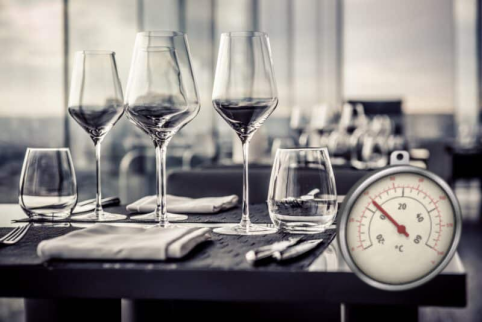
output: **4** °C
